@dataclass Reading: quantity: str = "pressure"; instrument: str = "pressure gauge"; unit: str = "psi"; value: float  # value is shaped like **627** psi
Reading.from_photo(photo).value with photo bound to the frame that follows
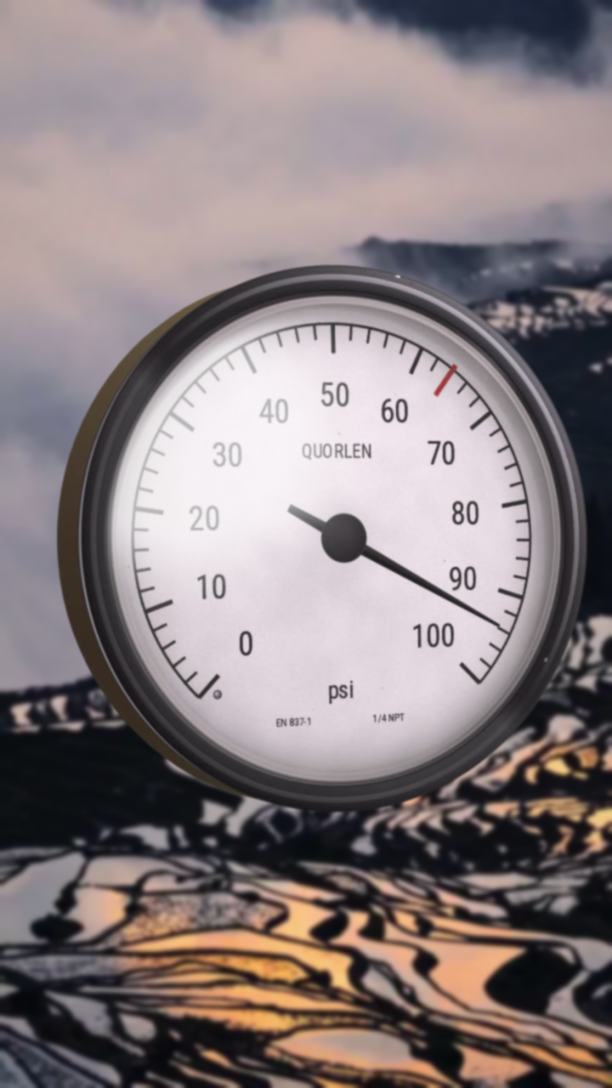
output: **94** psi
